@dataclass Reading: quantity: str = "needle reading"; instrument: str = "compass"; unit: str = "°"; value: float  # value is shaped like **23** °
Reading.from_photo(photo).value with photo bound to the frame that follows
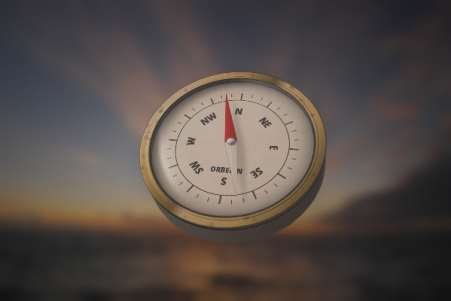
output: **345** °
